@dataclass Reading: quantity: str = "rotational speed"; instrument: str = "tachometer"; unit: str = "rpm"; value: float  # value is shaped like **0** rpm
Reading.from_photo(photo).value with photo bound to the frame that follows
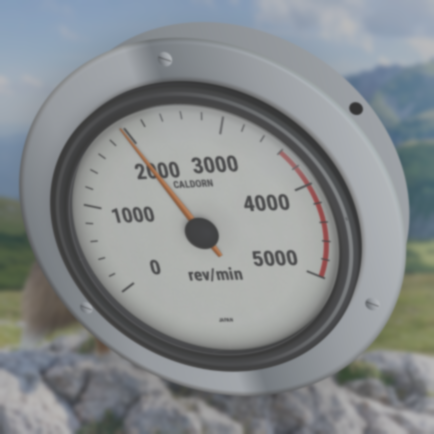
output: **2000** rpm
